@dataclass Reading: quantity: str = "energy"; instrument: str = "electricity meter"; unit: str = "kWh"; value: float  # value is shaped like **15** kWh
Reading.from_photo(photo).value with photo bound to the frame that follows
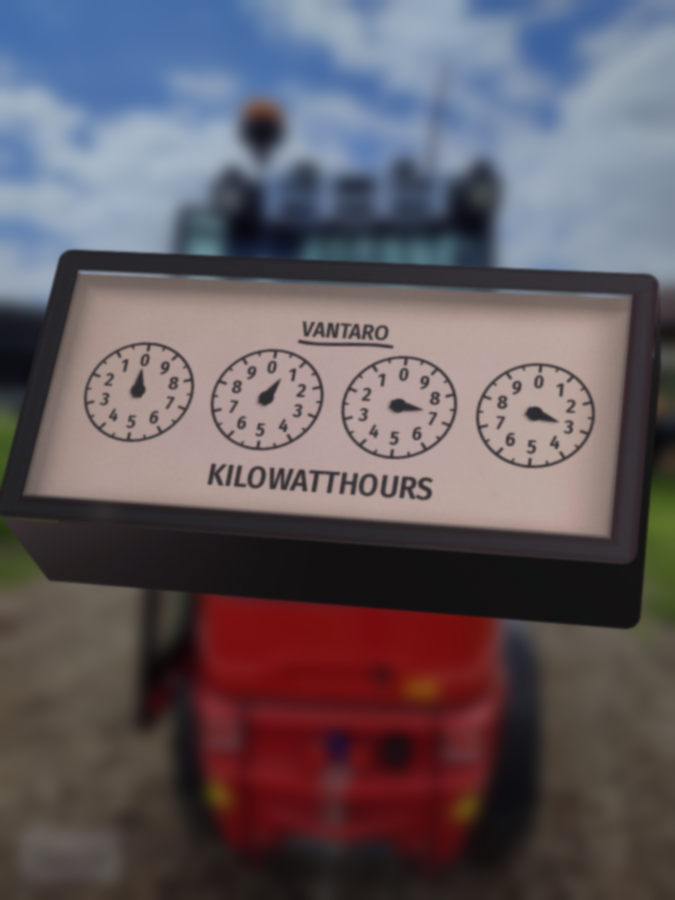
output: **73** kWh
